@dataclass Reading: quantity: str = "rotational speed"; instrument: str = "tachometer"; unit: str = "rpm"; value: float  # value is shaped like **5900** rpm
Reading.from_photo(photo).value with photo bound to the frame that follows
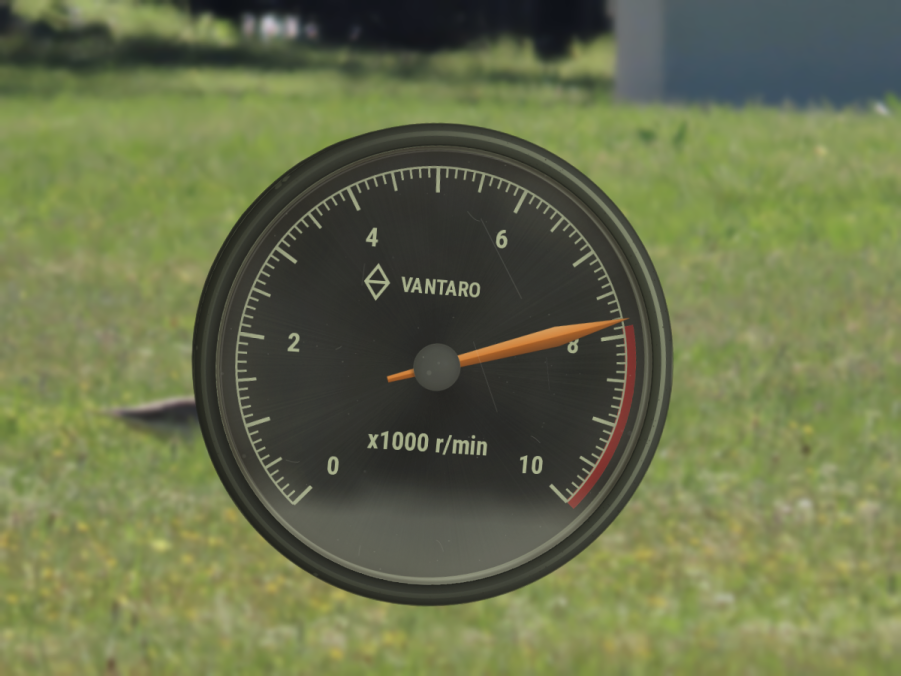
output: **7800** rpm
